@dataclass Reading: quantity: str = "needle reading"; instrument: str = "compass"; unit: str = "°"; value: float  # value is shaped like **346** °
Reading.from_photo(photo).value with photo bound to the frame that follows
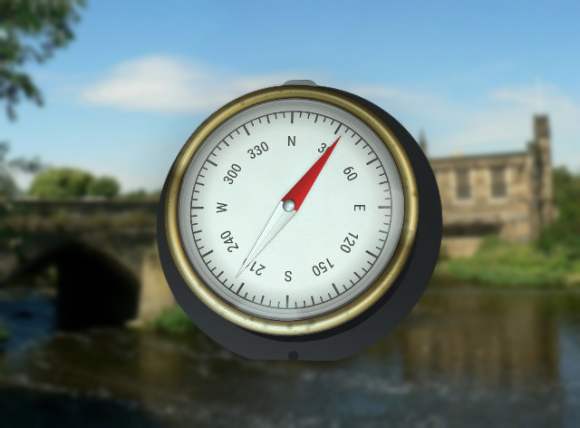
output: **35** °
